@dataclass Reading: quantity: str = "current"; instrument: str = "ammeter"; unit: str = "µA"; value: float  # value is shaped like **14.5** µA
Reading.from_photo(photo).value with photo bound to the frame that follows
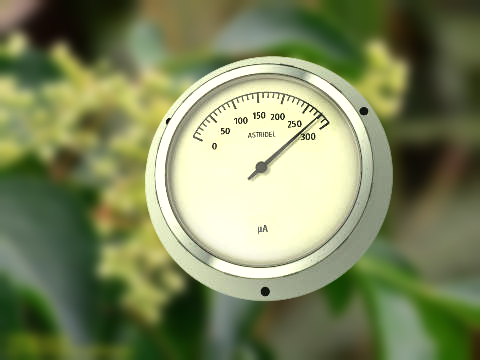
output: **280** µA
